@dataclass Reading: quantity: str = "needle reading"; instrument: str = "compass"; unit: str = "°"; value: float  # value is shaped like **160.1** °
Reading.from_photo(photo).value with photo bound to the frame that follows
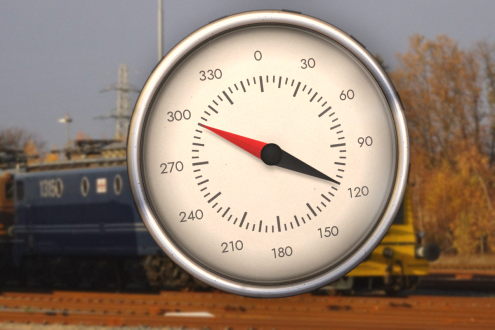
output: **300** °
